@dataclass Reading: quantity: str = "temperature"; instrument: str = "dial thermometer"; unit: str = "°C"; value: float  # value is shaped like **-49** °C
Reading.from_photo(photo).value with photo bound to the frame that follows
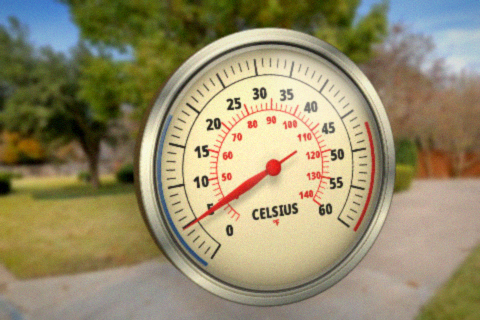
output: **5** °C
